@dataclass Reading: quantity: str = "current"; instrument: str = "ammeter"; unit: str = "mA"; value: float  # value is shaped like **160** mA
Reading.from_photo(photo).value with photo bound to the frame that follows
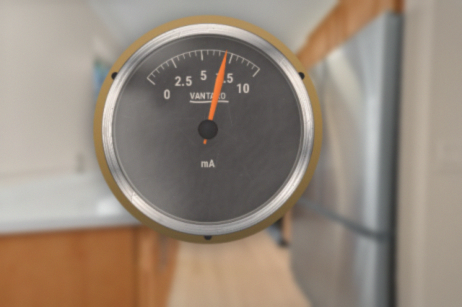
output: **7** mA
